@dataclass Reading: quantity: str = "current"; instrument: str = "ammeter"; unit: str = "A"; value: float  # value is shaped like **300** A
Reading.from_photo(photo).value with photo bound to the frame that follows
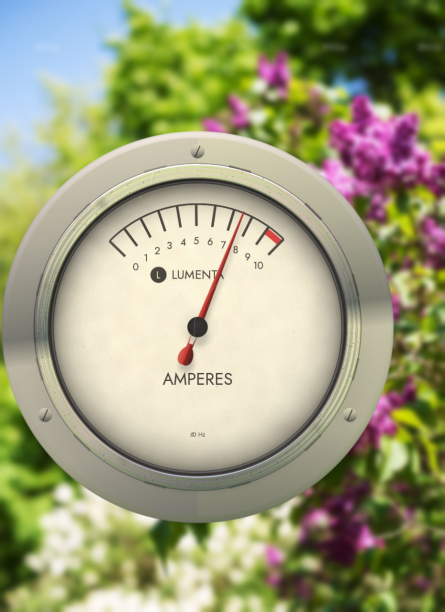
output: **7.5** A
